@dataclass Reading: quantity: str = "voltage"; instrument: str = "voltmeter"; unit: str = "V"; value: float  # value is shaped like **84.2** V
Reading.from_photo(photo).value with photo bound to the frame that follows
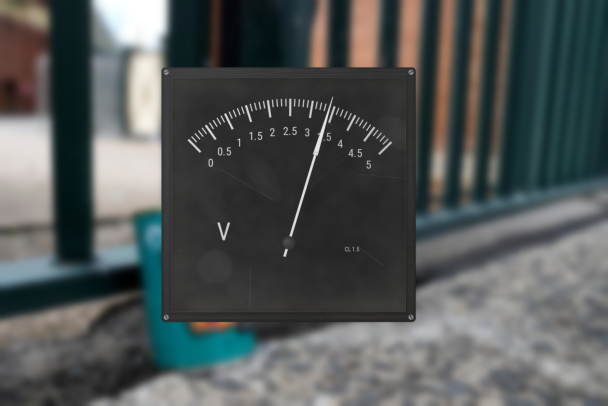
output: **3.4** V
